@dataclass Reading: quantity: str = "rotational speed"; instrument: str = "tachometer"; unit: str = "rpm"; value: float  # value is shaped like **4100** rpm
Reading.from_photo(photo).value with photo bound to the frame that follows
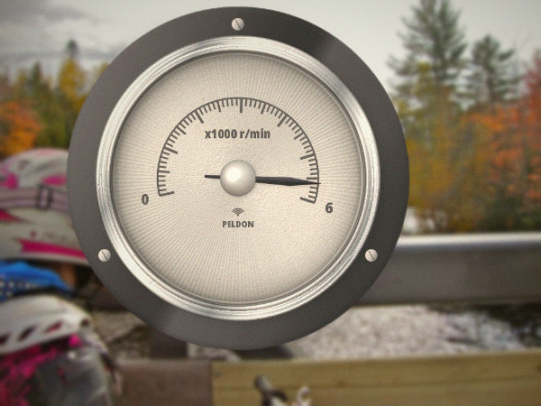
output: **5600** rpm
